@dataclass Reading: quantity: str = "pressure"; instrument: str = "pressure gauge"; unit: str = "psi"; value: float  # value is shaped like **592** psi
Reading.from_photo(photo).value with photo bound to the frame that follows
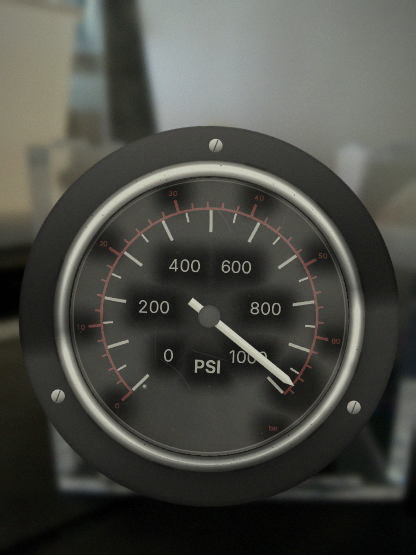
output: **975** psi
